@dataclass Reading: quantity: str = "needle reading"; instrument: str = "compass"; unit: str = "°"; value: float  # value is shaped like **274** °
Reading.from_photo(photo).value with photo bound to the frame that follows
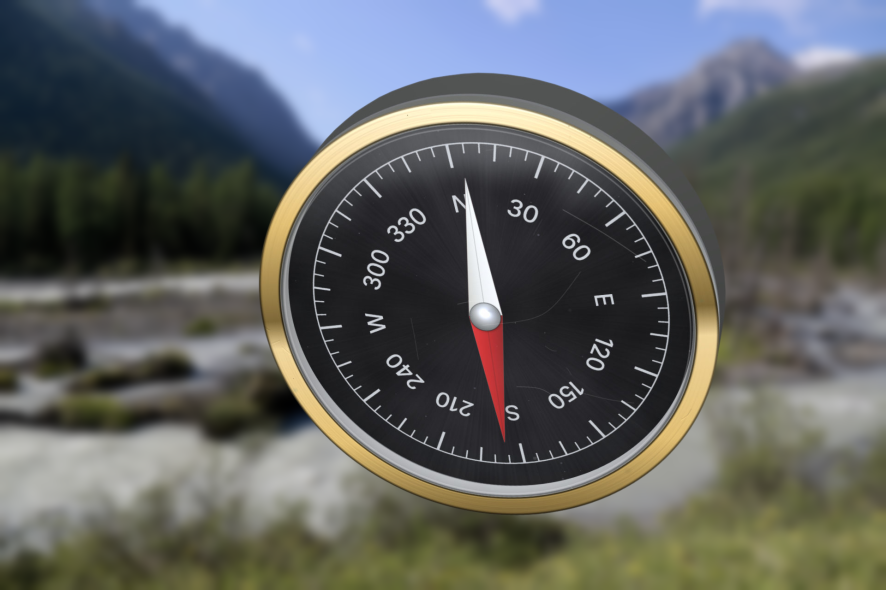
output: **185** °
